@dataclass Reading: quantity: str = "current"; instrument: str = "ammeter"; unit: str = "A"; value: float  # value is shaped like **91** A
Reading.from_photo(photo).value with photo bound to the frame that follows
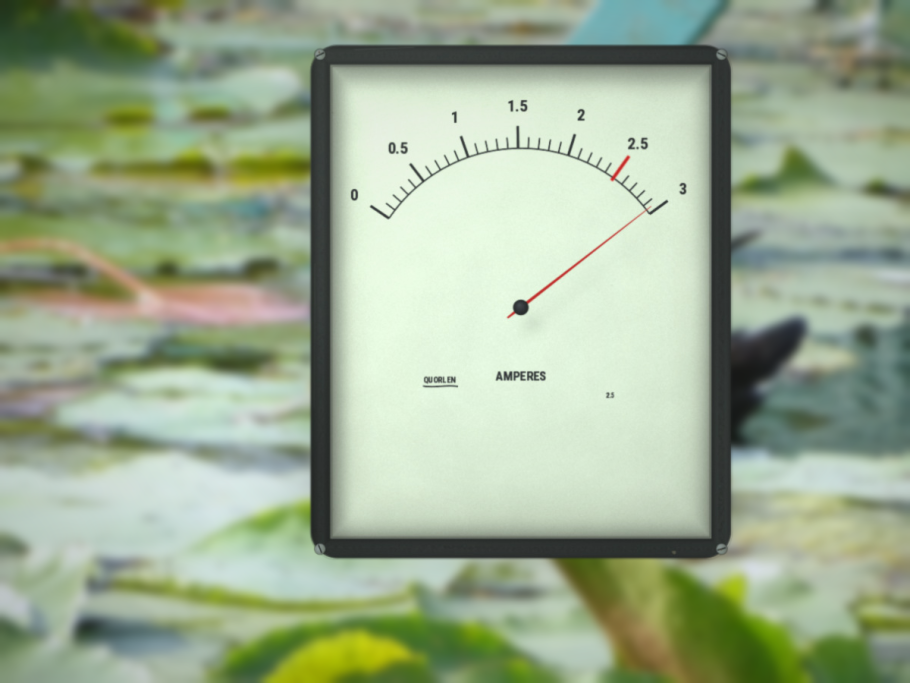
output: **2.95** A
